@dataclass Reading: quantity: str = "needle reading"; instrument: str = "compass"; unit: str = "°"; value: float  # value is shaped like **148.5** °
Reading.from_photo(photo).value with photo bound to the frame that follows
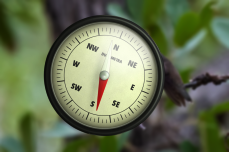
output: **170** °
